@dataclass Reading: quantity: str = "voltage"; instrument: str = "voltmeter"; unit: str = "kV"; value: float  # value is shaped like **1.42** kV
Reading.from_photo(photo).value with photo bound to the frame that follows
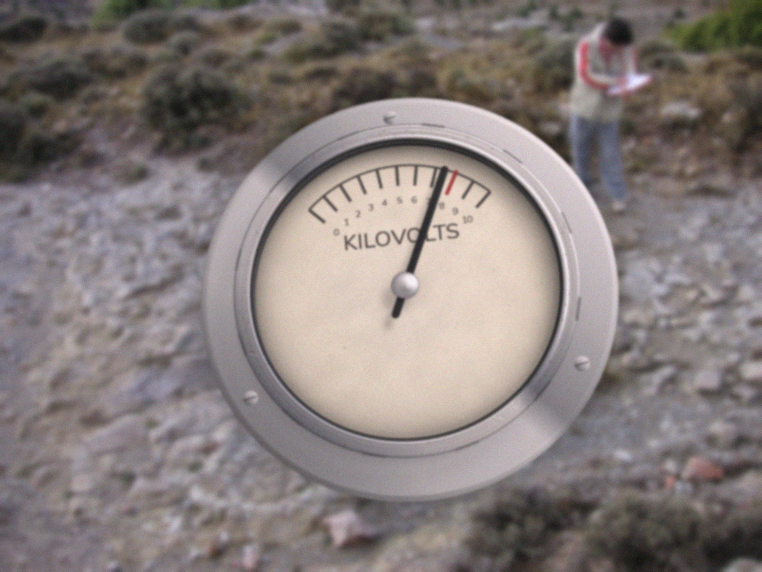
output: **7.5** kV
